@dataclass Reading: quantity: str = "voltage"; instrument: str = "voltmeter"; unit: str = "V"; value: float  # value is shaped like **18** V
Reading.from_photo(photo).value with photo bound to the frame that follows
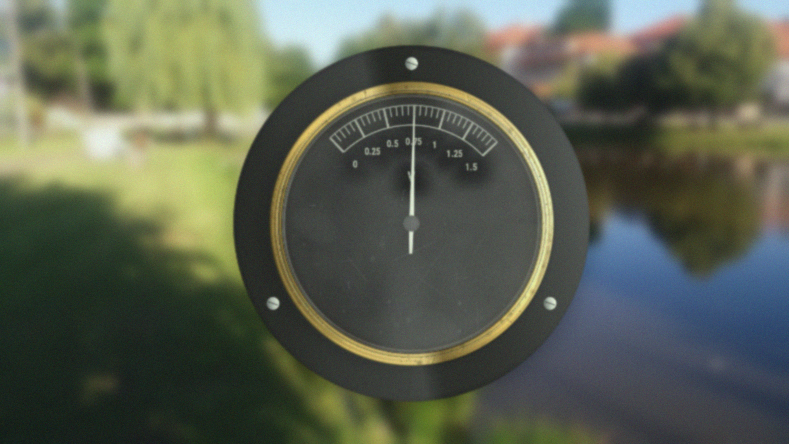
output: **0.75** V
